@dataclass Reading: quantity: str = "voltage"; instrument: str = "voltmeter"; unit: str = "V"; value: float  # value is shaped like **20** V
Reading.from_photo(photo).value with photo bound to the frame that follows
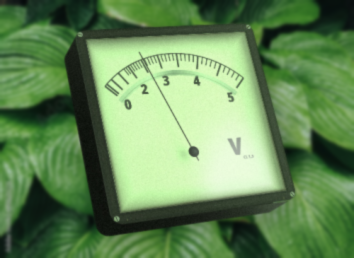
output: **2.5** V
